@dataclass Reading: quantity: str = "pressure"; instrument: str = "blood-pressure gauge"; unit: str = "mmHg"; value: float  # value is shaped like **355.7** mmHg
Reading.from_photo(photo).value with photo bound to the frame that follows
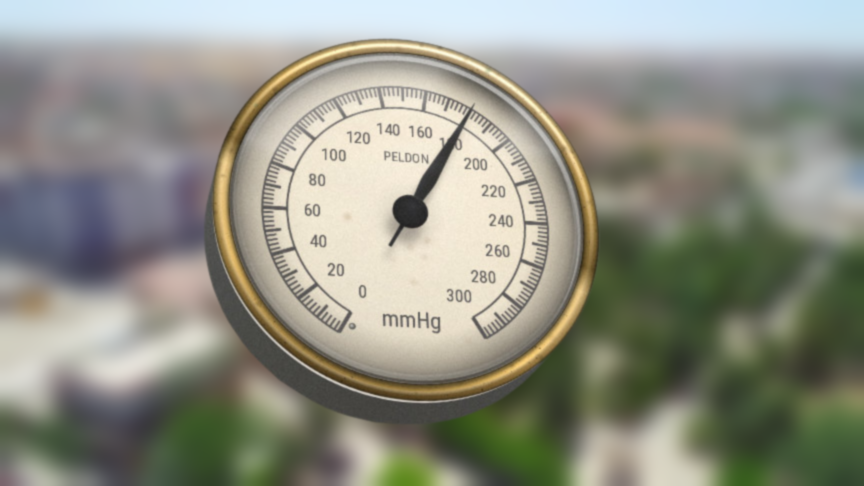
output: **180** mmHg
